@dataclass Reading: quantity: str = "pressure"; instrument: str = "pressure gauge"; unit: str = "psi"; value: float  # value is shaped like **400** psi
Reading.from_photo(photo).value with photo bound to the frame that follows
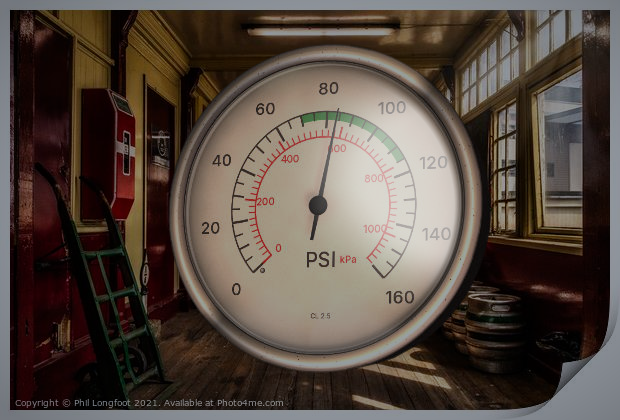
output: **85** psi
